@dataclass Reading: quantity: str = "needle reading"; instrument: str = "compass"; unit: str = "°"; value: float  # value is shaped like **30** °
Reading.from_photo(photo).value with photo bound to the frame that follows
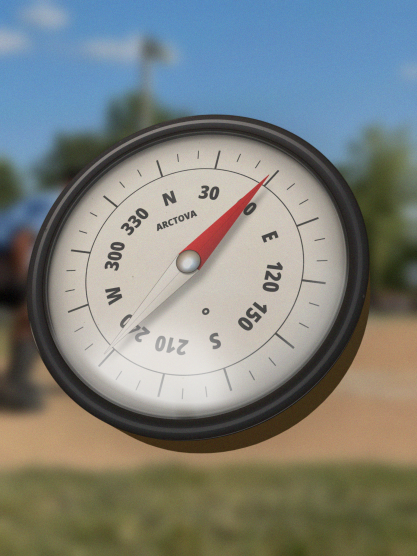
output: **60** °
